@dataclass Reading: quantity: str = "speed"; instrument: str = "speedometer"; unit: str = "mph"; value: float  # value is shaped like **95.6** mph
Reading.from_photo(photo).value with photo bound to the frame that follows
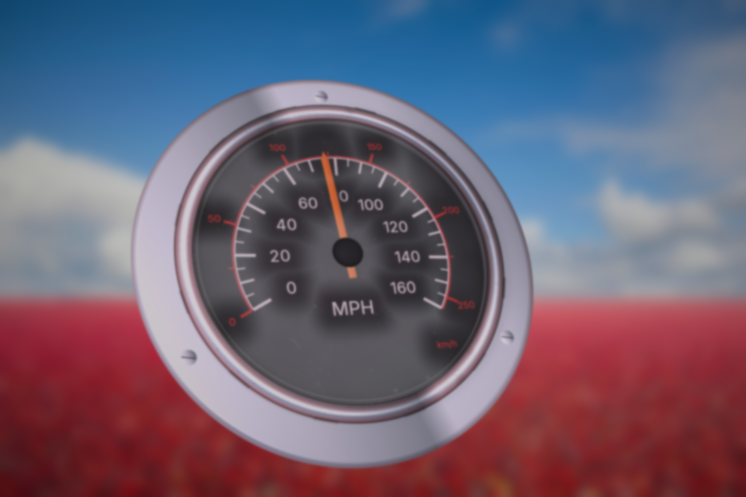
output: **75** mph
